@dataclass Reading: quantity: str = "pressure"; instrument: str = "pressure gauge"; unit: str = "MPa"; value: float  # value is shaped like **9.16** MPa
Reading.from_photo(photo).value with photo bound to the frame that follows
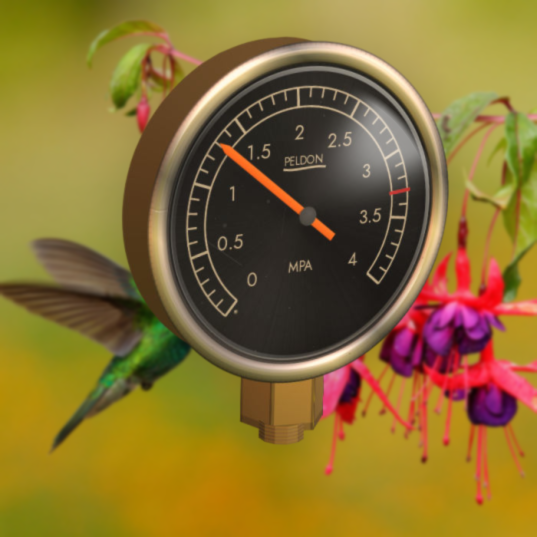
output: **1.3** MPa
